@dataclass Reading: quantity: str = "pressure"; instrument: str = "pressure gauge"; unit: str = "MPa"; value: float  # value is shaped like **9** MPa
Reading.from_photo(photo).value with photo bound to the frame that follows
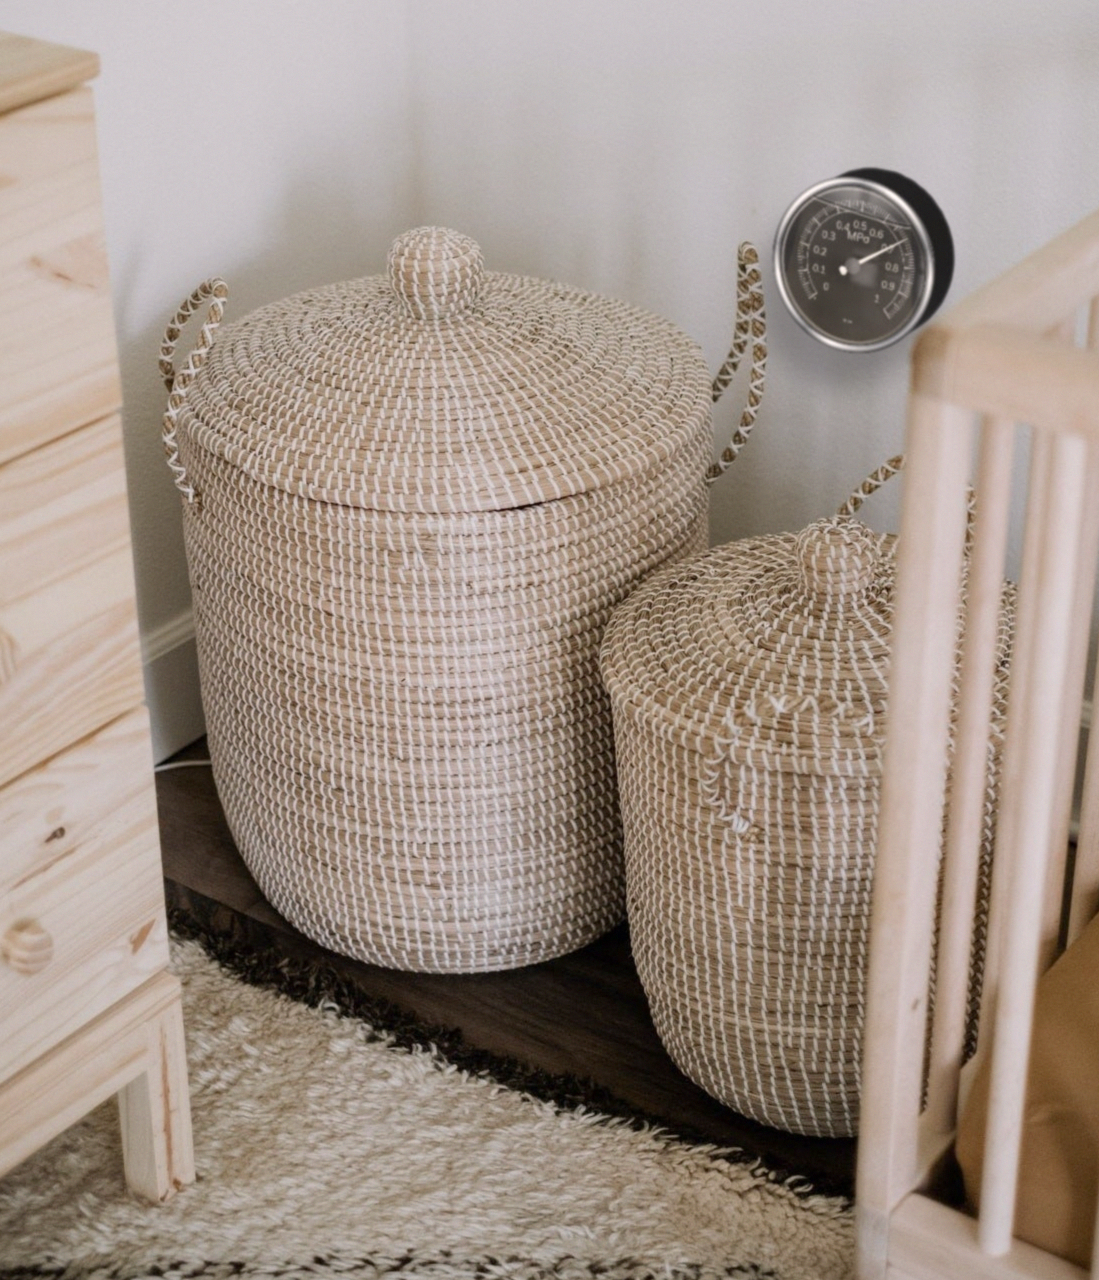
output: **0.7** MPa
